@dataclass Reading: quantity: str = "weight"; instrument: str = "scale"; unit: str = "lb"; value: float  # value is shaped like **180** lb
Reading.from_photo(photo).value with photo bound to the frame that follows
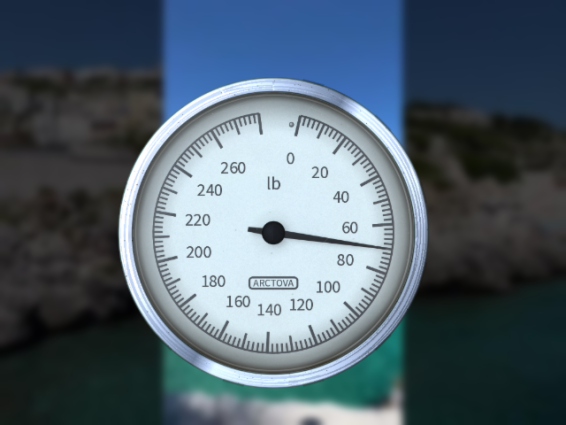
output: **70** lb
